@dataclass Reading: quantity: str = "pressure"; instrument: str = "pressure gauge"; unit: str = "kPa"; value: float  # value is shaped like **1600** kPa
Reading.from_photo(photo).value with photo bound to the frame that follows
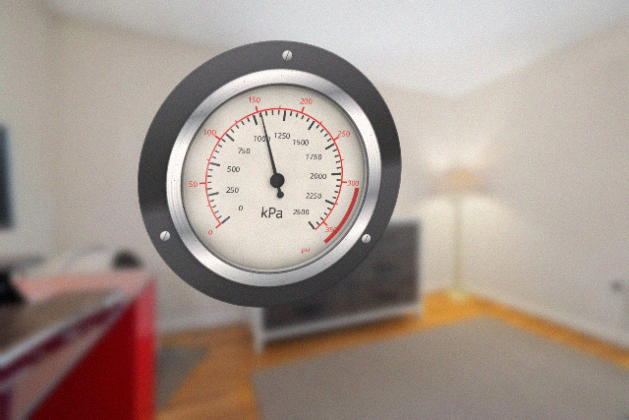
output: **1050** kPa
